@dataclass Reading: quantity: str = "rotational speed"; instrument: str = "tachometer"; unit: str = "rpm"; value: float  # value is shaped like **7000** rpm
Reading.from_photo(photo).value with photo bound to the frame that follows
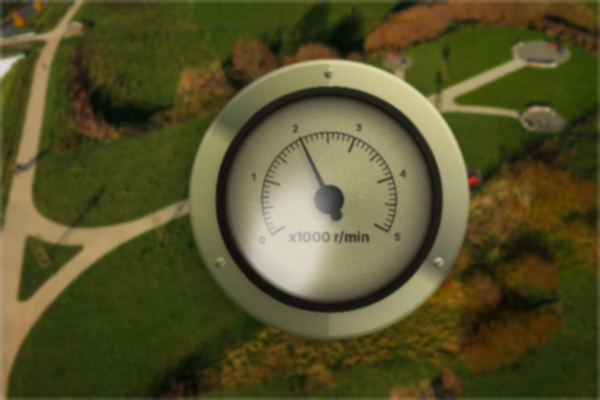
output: **2000** rpm
